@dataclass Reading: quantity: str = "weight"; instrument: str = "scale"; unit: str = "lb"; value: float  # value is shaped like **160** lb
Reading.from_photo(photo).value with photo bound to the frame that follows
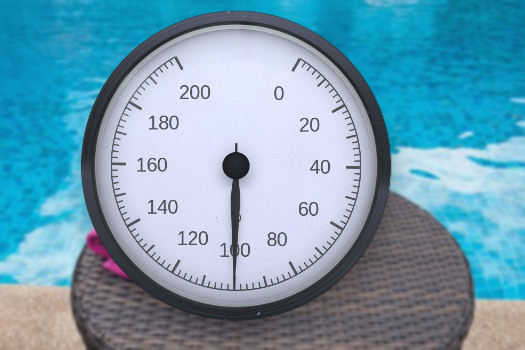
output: **100** lb
